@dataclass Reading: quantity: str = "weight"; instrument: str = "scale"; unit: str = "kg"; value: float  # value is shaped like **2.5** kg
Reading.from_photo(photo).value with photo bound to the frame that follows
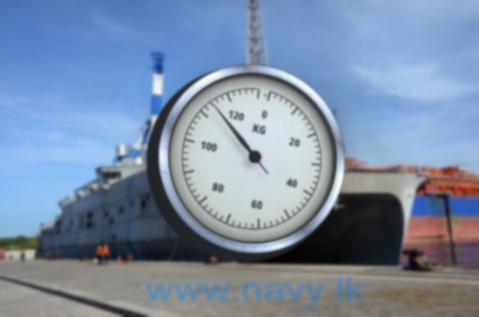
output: **114** kg
